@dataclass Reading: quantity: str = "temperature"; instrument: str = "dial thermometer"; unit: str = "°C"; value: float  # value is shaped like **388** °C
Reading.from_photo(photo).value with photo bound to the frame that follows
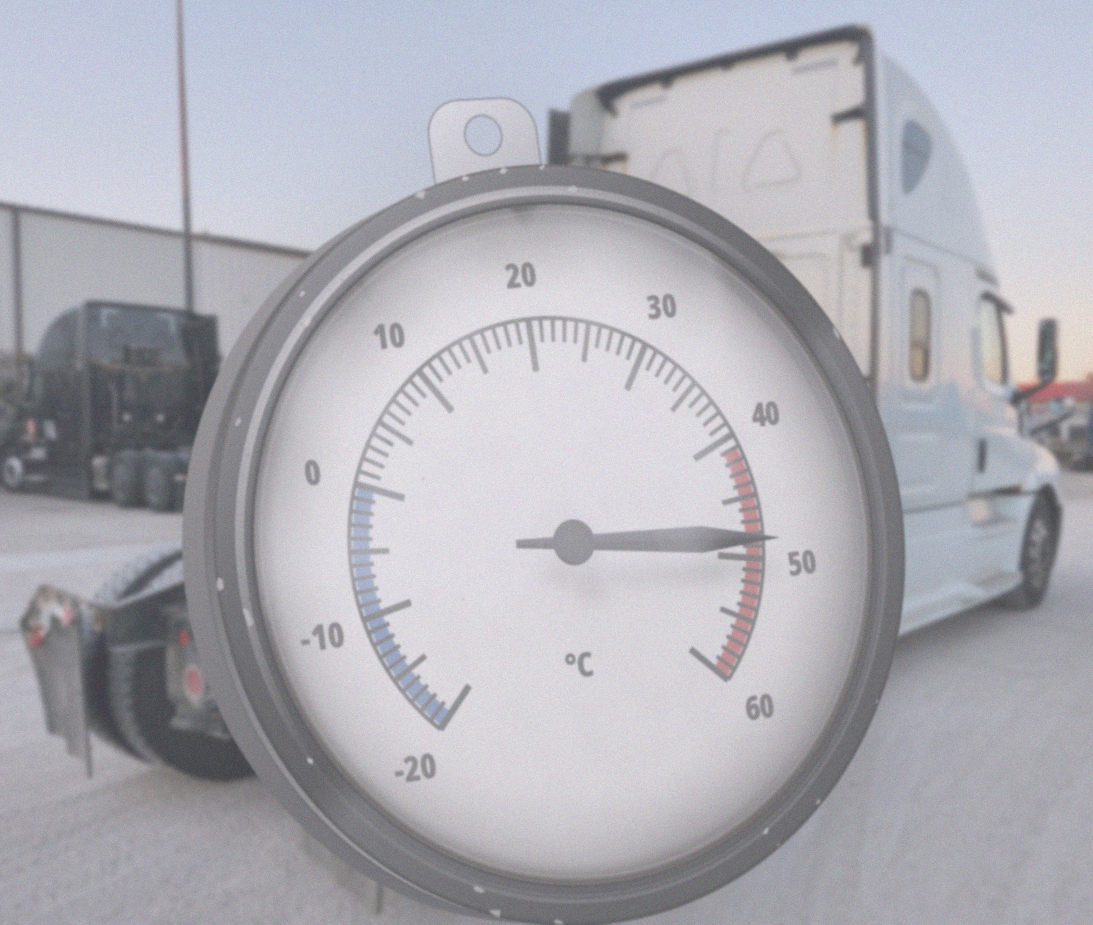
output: **48.5** °C
